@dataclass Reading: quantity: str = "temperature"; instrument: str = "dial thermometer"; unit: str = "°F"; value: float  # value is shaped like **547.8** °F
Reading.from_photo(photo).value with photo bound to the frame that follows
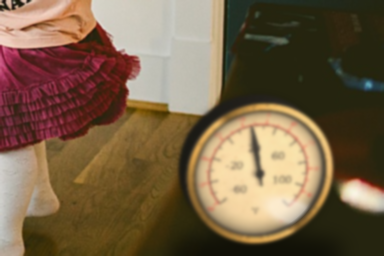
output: **20** °F
